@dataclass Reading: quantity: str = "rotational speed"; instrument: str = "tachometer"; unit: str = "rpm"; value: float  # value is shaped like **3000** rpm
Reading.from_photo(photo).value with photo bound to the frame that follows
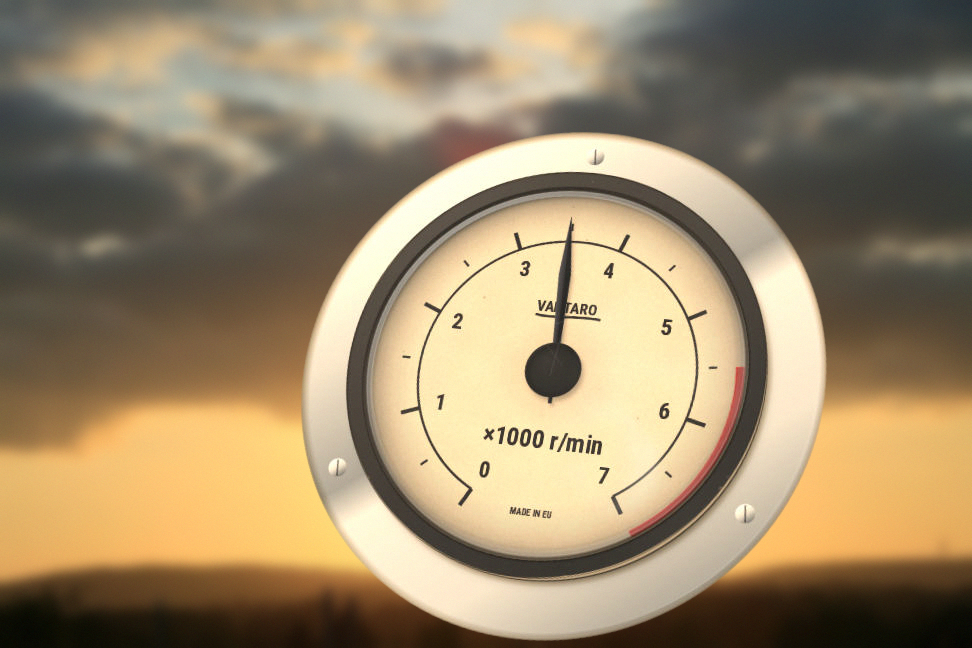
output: **3500** rpm
